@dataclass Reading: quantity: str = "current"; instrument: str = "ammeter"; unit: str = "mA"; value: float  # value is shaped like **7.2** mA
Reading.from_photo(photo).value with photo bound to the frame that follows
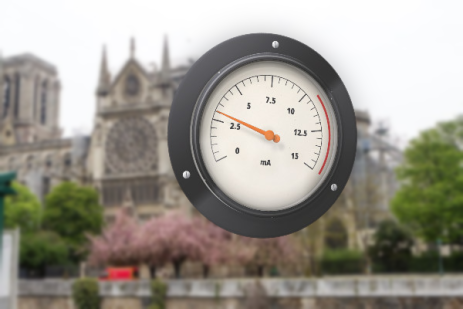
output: **3** mA
